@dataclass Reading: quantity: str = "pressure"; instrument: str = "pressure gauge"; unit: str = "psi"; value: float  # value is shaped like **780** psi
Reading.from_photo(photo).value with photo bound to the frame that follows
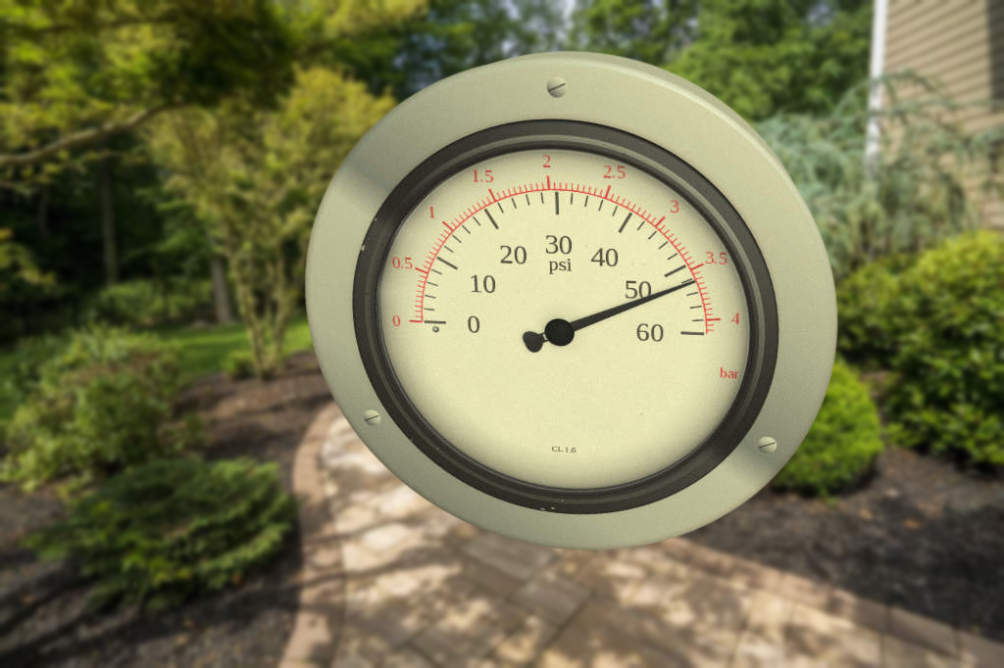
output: **52** psi
